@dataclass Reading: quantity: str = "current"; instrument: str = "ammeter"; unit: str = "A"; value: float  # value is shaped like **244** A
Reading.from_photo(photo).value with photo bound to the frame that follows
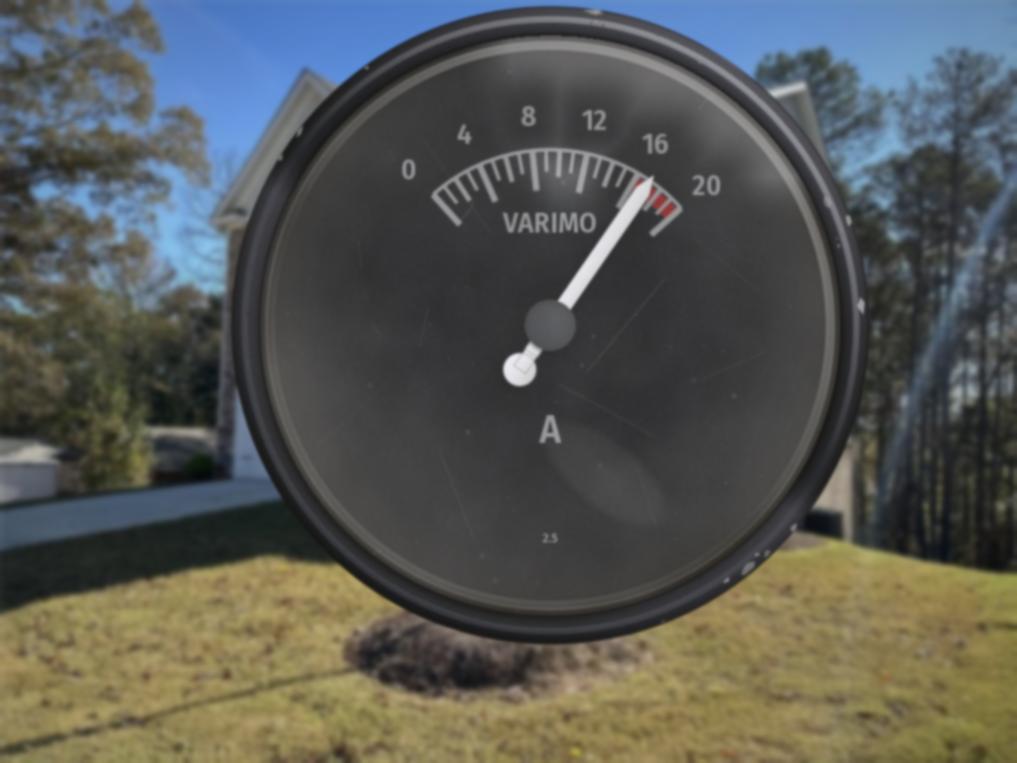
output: **17** A
